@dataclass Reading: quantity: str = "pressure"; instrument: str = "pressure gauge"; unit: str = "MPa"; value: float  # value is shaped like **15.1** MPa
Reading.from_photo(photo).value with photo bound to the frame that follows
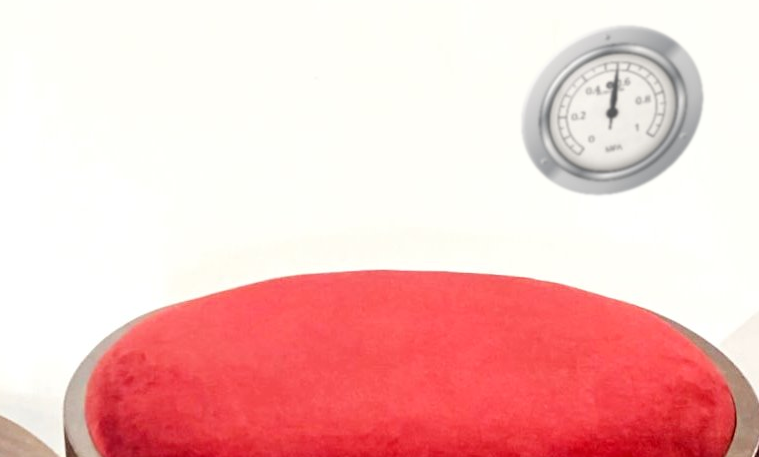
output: **0.55** MPa
